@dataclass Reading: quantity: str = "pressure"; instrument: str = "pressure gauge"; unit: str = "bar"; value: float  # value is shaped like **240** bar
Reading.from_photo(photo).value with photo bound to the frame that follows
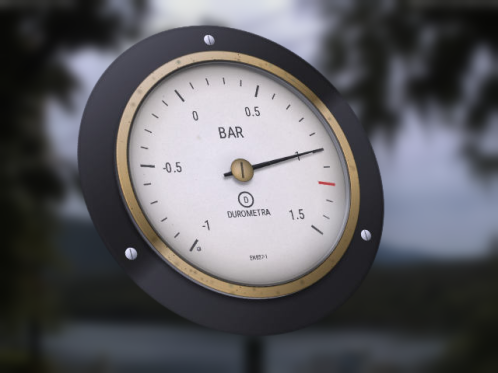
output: **1** bar
